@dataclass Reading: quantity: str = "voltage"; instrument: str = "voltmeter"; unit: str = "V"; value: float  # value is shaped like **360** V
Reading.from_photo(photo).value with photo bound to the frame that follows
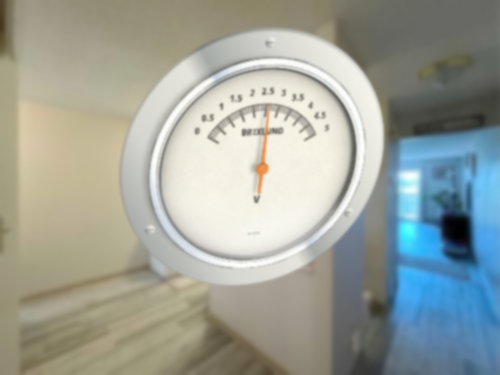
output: **2.5** V
